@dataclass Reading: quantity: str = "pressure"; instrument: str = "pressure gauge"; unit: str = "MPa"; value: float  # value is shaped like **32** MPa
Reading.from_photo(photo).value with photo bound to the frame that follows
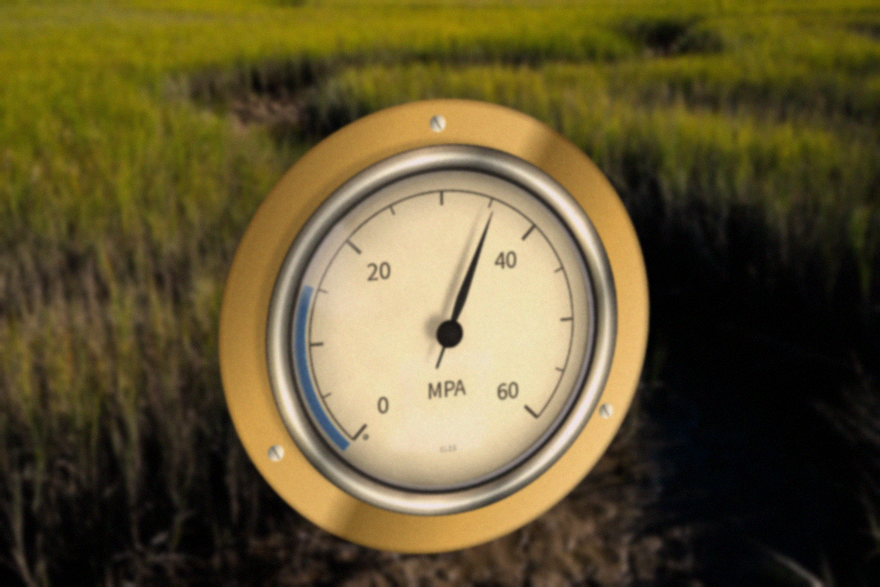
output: **35** MPa
